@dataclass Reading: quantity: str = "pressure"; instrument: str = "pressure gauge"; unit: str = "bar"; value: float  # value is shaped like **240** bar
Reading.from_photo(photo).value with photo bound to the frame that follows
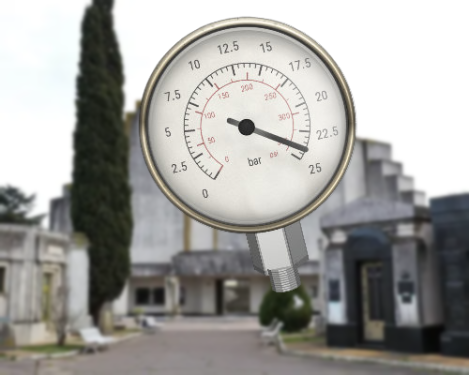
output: **24** bar
